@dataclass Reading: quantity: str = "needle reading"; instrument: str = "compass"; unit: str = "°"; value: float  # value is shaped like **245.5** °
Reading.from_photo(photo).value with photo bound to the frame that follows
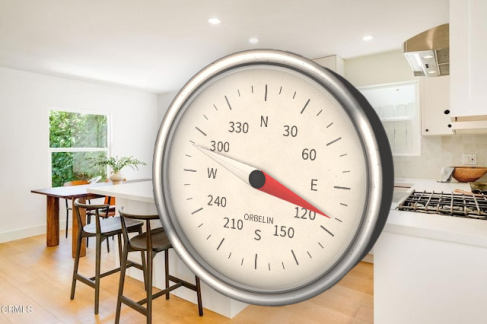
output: **110** °
